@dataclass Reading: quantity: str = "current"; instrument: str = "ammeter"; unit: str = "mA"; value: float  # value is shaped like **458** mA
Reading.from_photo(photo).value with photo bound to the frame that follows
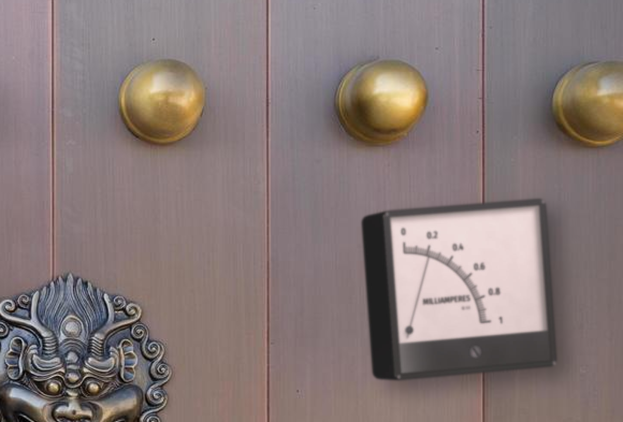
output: **0.2** mA
